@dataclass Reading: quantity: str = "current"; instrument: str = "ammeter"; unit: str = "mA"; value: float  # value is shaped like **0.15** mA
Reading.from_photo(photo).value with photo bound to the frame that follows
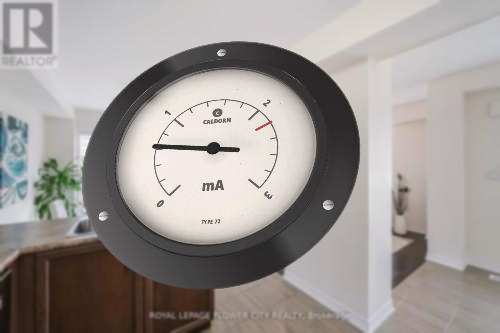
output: **0.6** mA
